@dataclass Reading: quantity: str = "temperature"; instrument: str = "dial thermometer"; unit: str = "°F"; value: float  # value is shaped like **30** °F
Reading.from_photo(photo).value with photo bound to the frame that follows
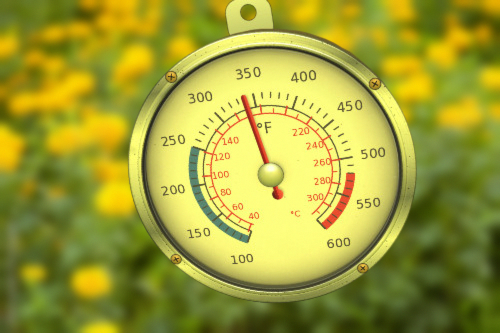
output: **340** °F
